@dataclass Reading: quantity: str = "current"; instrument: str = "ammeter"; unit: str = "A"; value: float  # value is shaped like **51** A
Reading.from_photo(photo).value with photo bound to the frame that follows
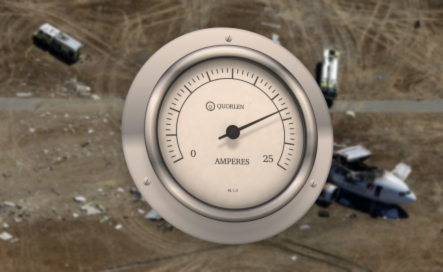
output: **19** A
